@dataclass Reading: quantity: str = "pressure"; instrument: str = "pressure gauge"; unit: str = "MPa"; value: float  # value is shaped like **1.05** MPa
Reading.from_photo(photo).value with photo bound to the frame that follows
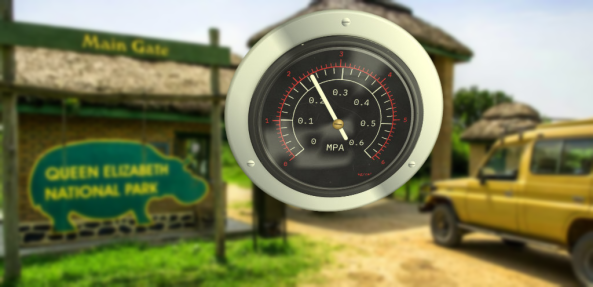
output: **0.23** MPa
